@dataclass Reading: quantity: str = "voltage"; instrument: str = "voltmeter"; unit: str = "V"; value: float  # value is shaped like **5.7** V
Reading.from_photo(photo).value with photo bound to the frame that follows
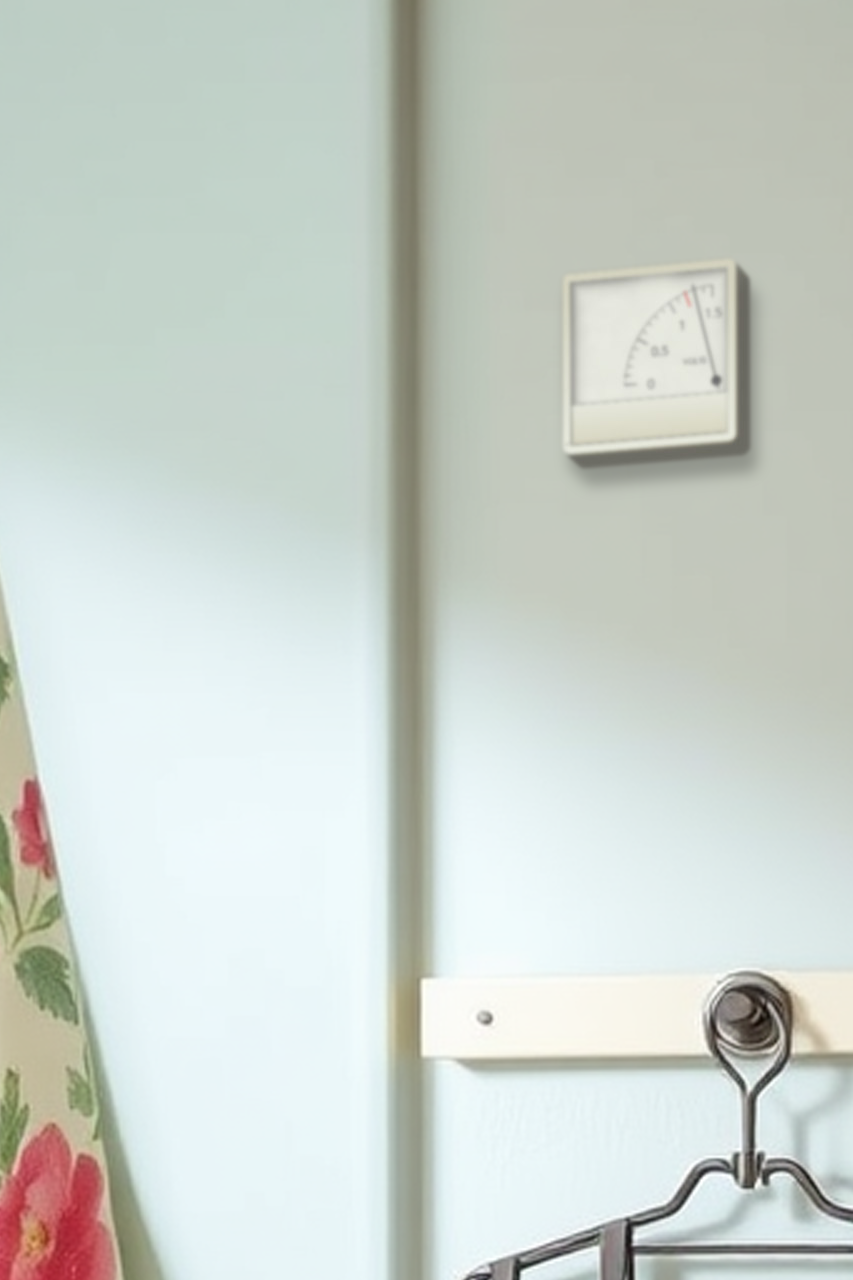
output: **1.3** V
